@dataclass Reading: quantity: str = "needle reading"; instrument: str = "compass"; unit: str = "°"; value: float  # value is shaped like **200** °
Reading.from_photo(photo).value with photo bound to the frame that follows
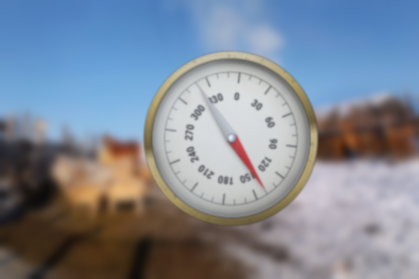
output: **140** °
